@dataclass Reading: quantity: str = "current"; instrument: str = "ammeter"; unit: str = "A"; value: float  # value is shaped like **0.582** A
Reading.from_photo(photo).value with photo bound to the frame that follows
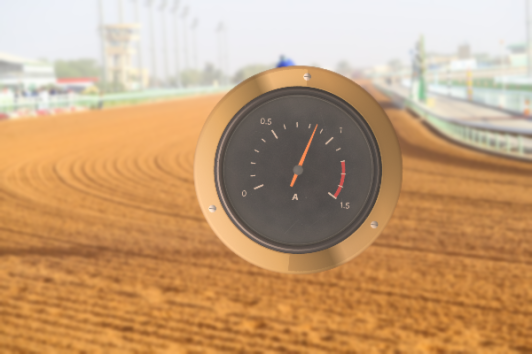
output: **0.85** A
